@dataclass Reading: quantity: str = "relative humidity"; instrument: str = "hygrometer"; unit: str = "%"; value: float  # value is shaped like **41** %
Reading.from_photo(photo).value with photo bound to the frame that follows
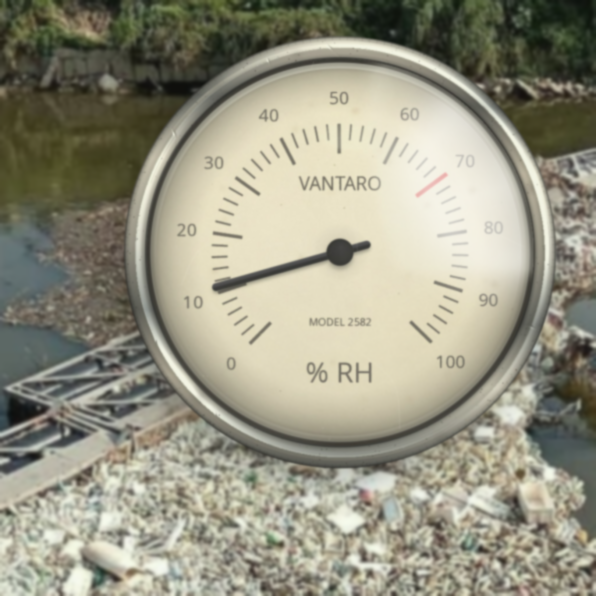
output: **11** %
